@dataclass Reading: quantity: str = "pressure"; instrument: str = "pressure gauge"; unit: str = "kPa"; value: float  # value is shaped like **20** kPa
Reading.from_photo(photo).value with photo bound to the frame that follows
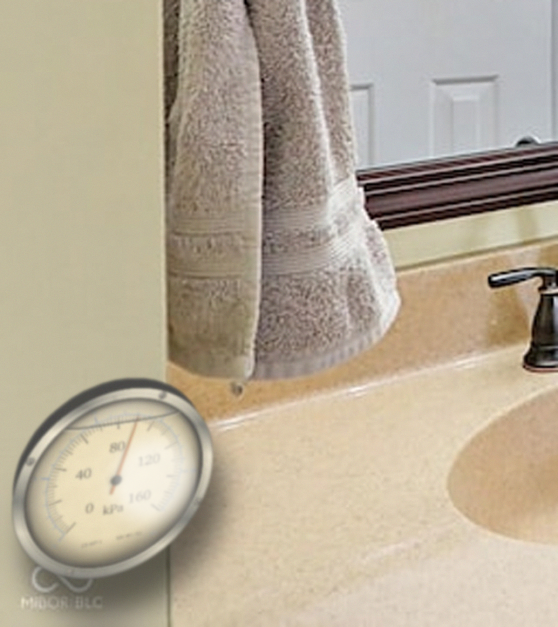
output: **90** kPa
